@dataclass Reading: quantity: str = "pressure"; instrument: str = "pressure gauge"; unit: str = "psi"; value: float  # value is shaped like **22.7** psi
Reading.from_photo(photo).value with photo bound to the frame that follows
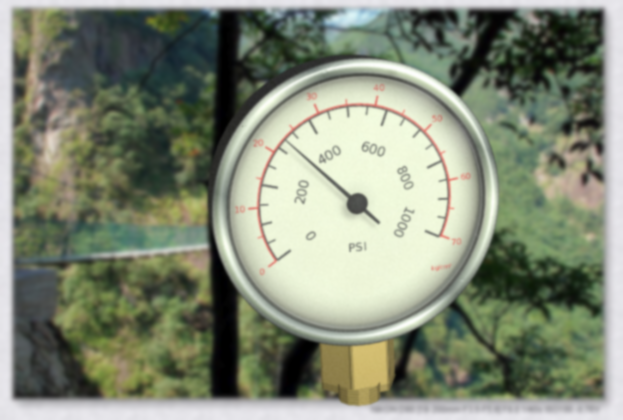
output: **325** psi
